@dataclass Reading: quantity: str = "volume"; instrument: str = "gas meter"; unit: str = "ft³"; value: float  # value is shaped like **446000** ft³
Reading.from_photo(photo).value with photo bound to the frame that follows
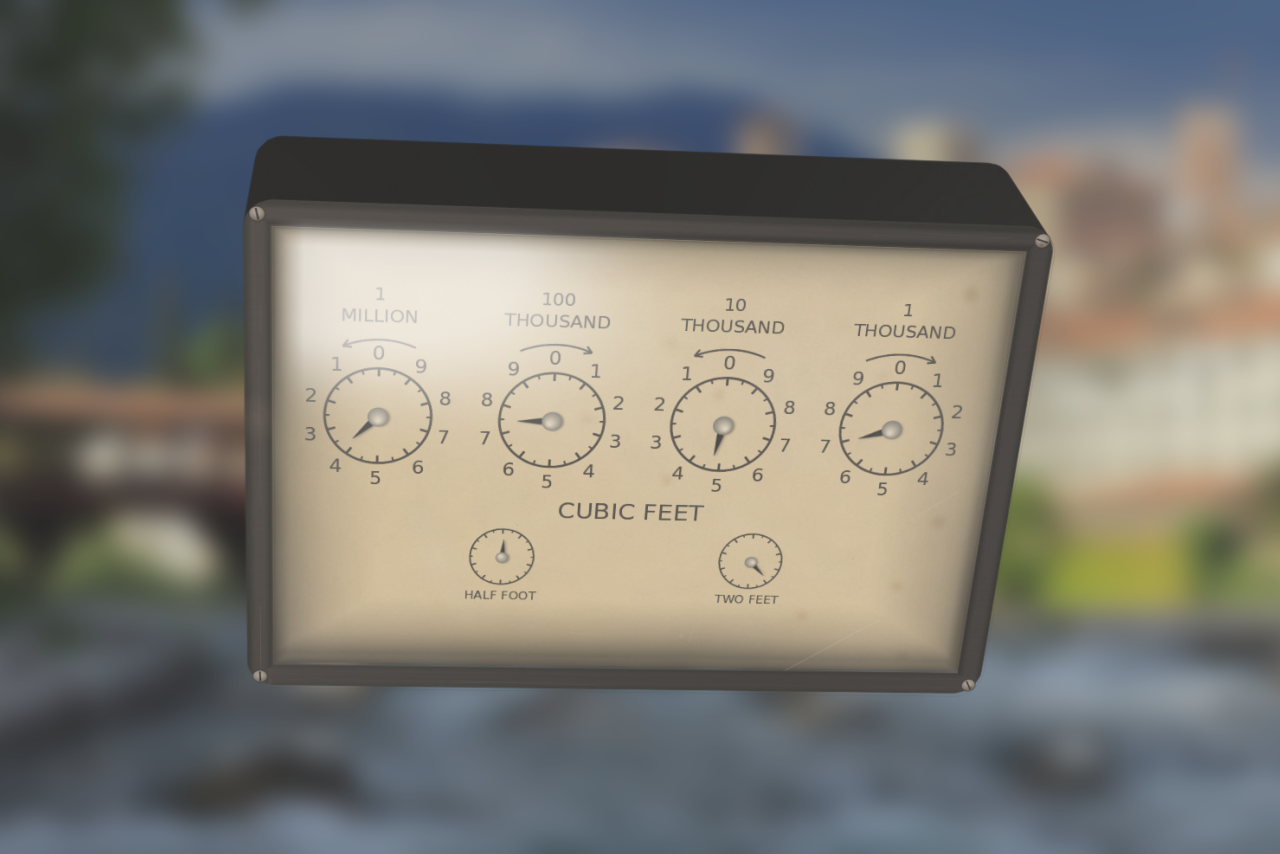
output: **374700** ft³
